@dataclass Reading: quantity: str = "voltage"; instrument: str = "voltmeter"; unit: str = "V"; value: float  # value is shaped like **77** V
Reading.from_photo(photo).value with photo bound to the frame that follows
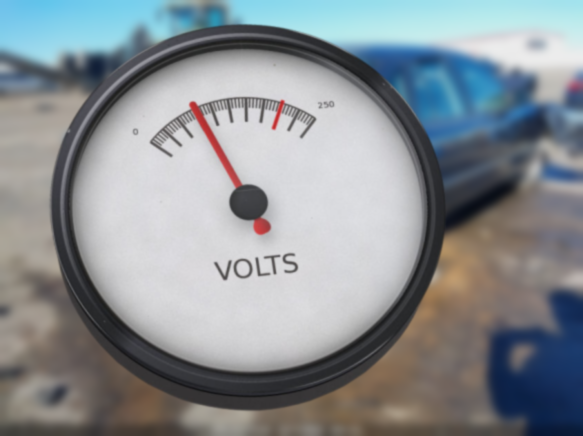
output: **75** V
